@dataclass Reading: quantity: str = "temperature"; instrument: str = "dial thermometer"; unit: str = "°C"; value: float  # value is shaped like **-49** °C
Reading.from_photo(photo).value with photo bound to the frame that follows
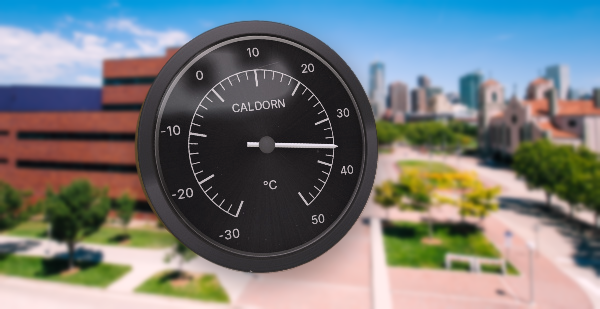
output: **36** °C
